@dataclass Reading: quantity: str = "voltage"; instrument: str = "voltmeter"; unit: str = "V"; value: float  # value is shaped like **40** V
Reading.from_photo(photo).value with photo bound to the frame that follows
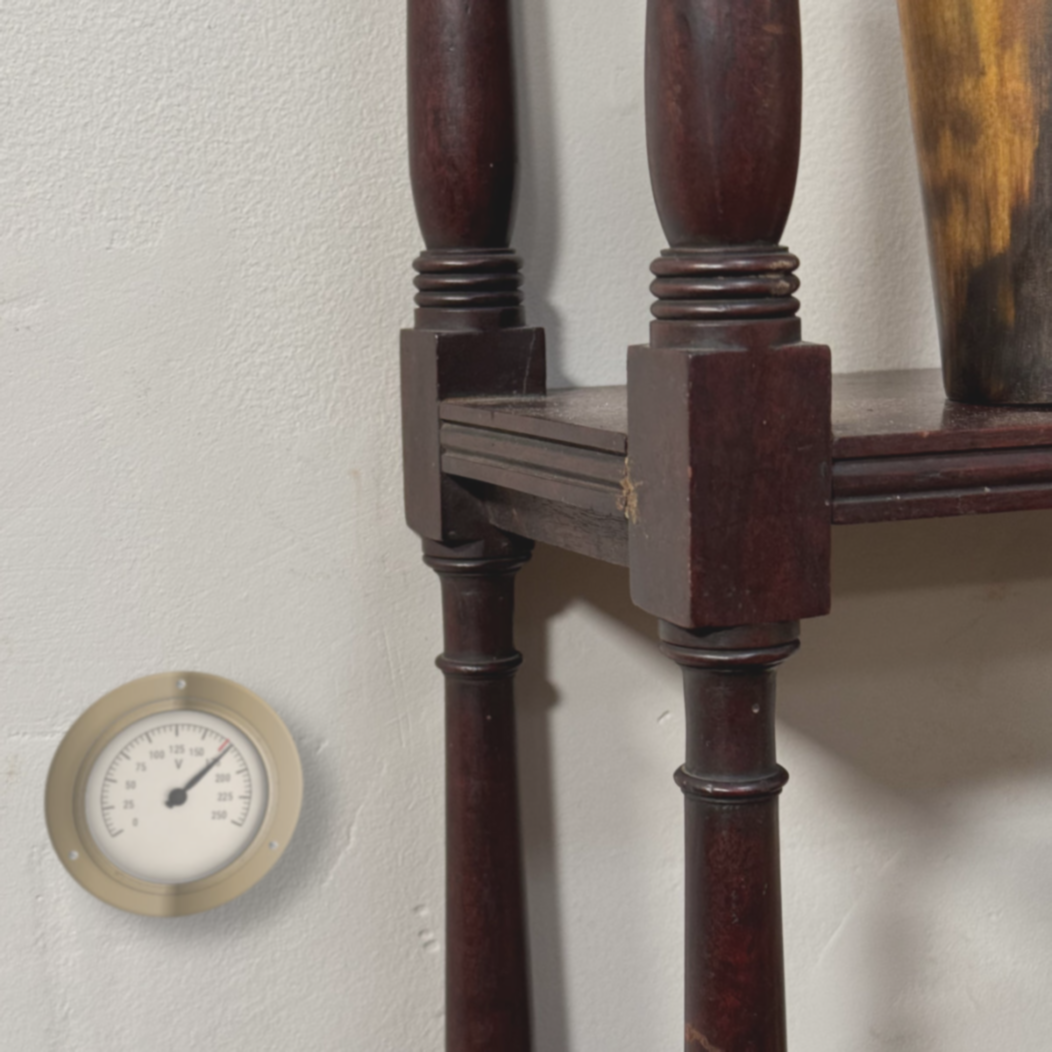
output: **175** V
